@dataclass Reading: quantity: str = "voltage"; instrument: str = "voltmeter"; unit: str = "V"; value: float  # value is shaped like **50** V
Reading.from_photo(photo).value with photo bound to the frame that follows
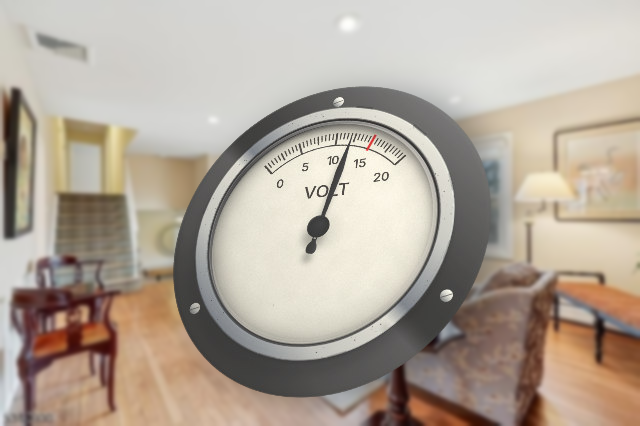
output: **12.5** V
